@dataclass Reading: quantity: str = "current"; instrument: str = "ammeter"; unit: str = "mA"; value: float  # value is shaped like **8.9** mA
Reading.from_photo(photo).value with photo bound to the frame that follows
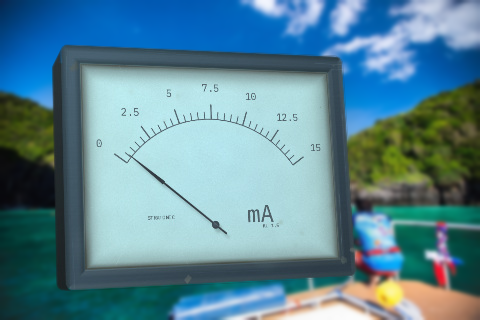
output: **0.5** mA
